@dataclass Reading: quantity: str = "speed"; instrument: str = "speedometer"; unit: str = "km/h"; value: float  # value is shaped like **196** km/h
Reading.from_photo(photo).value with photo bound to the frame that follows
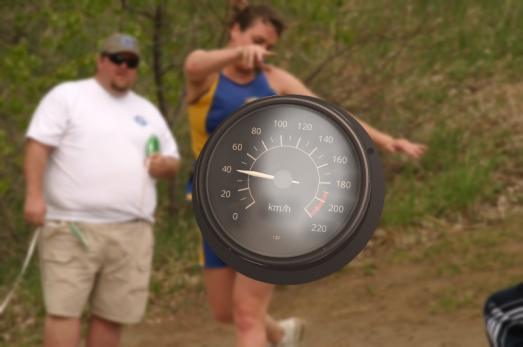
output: **40** km/h
